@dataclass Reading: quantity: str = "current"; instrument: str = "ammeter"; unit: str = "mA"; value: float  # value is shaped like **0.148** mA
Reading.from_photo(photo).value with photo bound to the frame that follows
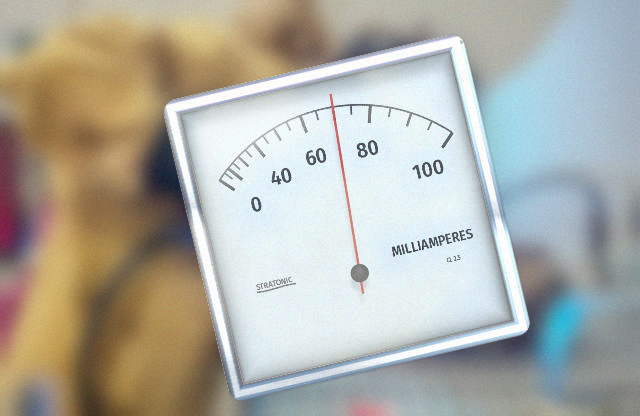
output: **70** mA
